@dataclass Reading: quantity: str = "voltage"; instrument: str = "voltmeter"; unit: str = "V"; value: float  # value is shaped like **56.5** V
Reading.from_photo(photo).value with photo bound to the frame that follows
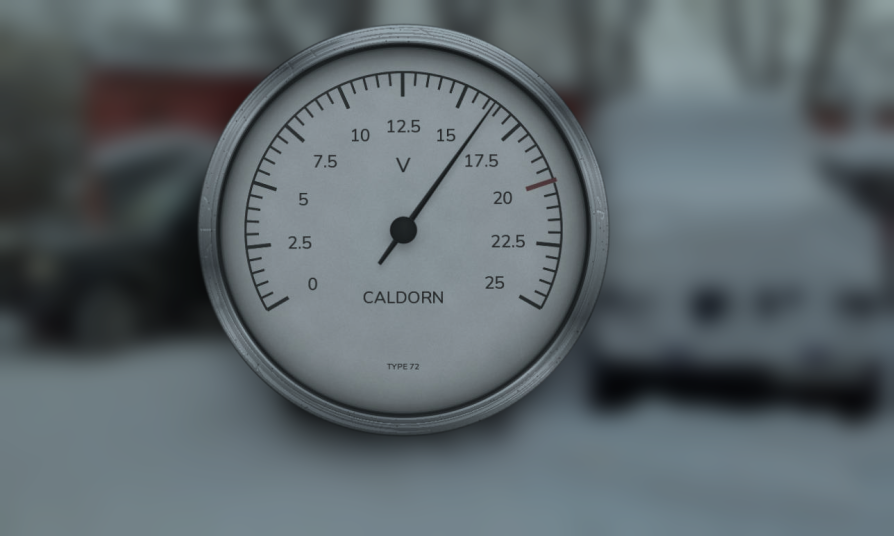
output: **16.25** V
